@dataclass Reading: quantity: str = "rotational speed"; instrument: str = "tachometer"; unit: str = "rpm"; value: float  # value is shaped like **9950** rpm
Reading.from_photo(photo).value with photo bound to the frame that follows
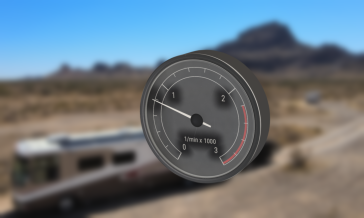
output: **800** rpm
